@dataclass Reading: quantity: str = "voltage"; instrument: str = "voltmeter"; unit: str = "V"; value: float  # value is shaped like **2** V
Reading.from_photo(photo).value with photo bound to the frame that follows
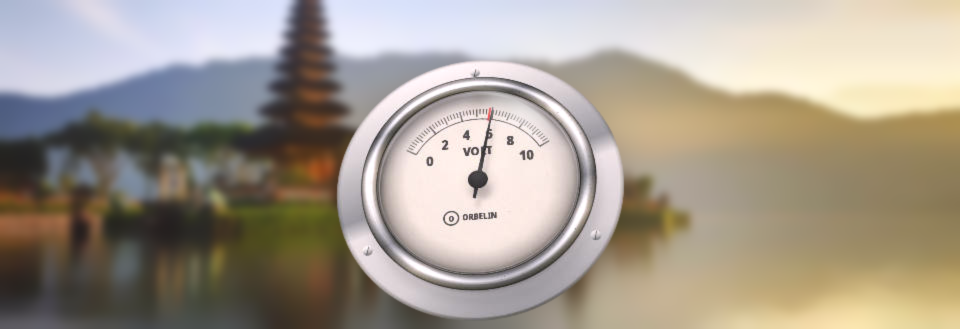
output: **6** V
